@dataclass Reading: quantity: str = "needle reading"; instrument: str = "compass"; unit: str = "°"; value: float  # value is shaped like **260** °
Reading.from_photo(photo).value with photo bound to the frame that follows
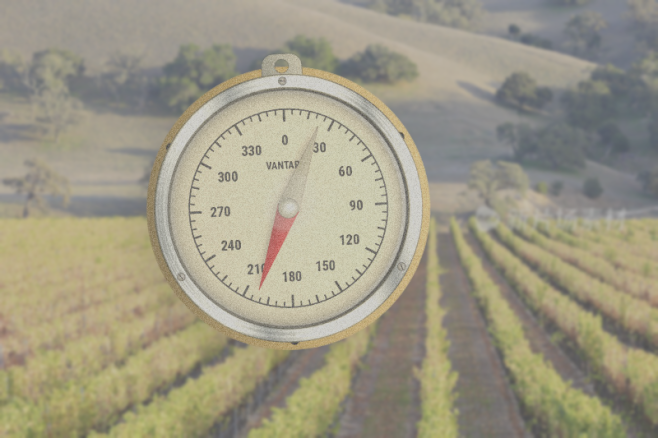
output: **202.5** °
